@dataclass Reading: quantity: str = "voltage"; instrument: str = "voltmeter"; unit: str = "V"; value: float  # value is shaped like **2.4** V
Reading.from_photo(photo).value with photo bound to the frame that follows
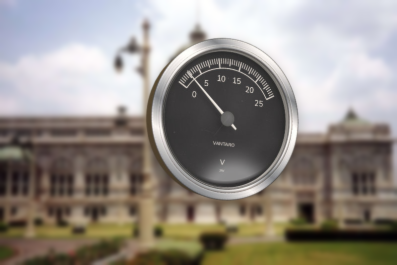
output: **2.5** V
